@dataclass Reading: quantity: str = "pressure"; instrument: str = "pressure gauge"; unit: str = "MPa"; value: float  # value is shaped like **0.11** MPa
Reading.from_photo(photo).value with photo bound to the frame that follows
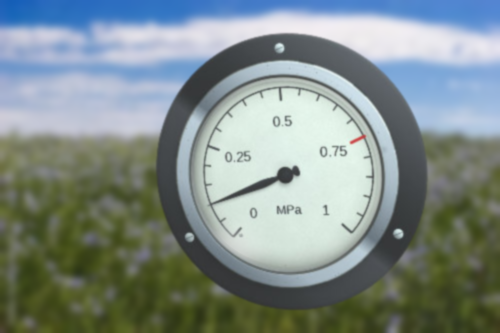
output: **0.1** MPa
